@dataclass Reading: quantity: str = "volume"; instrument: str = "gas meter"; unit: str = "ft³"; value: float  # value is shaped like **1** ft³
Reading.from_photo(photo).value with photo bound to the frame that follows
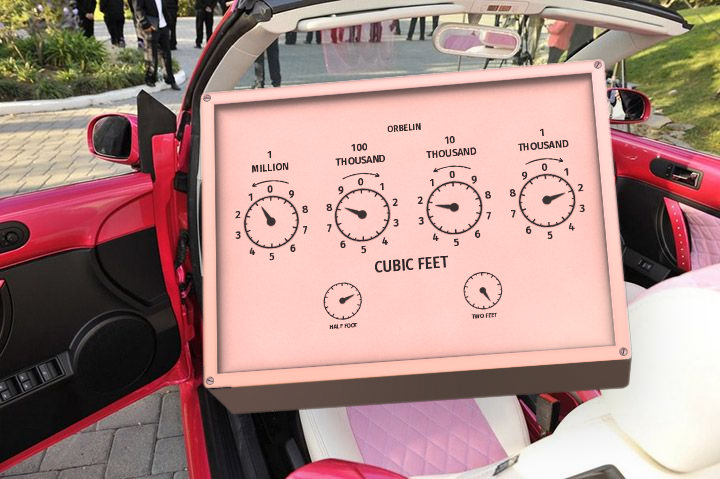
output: **82200** ft³
